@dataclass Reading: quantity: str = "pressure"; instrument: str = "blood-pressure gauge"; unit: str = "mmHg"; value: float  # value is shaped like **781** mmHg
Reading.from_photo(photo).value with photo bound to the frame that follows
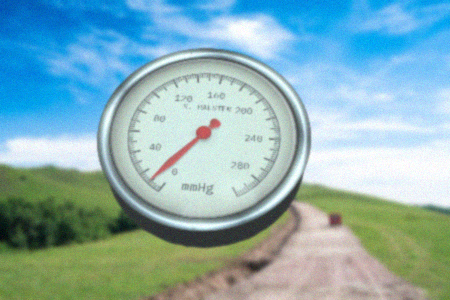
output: **10** mmHg
